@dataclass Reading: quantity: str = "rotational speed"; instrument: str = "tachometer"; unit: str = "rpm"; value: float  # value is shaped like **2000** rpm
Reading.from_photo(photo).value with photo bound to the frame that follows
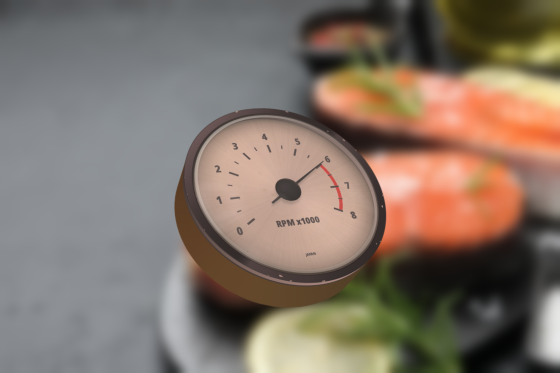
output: **6000** rpm
